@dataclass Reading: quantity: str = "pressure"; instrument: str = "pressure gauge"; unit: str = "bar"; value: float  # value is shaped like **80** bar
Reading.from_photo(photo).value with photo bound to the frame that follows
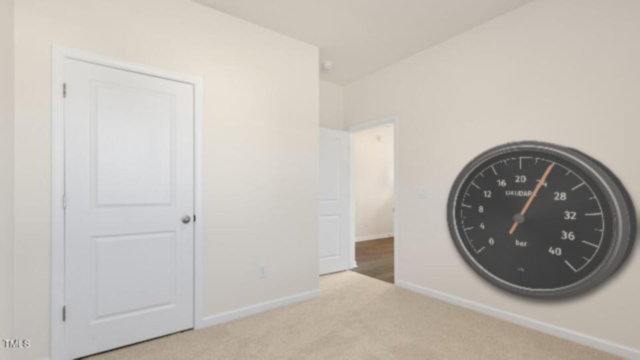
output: **24** bar
